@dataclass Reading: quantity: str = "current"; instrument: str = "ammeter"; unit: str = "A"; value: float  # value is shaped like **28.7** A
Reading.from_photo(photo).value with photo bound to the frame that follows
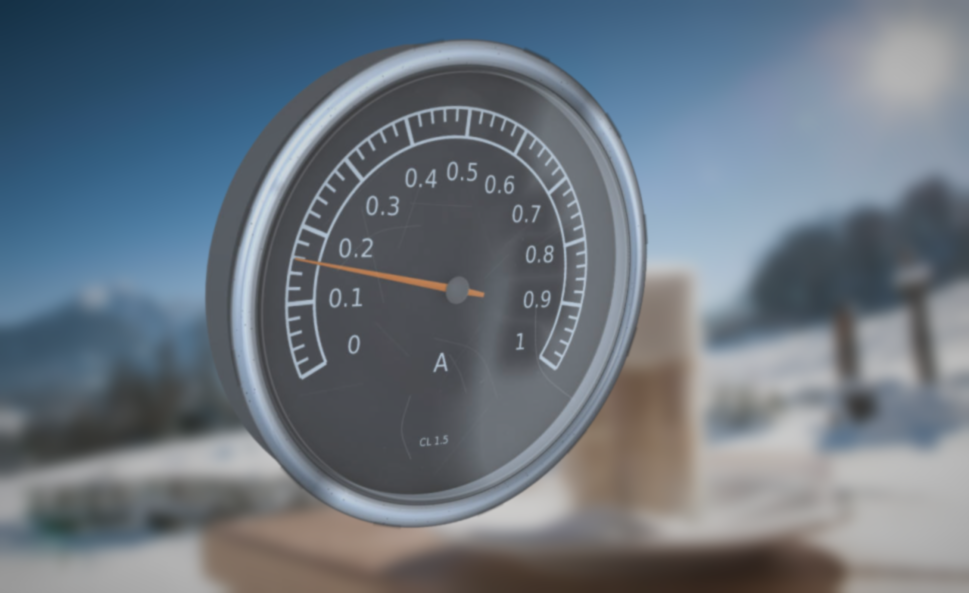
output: **0.16** A
